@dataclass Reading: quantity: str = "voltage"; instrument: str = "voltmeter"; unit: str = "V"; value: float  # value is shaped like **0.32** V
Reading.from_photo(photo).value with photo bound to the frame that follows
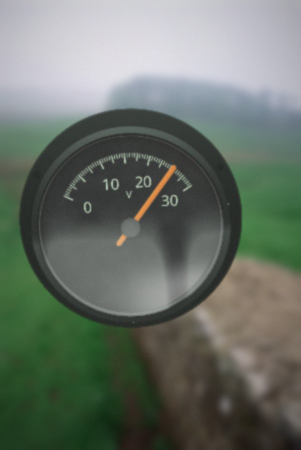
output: **25** V
